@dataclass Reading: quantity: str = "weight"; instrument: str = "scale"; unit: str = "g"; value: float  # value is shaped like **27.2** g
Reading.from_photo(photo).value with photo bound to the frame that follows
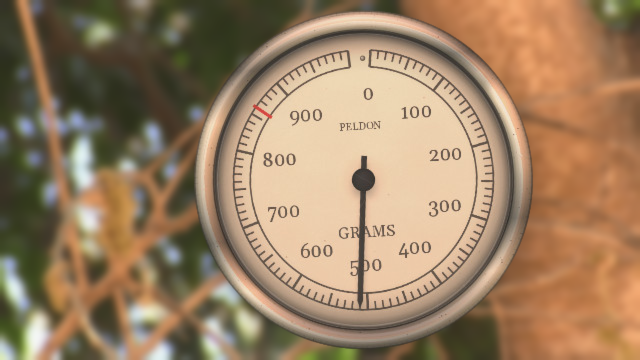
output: **510** g
